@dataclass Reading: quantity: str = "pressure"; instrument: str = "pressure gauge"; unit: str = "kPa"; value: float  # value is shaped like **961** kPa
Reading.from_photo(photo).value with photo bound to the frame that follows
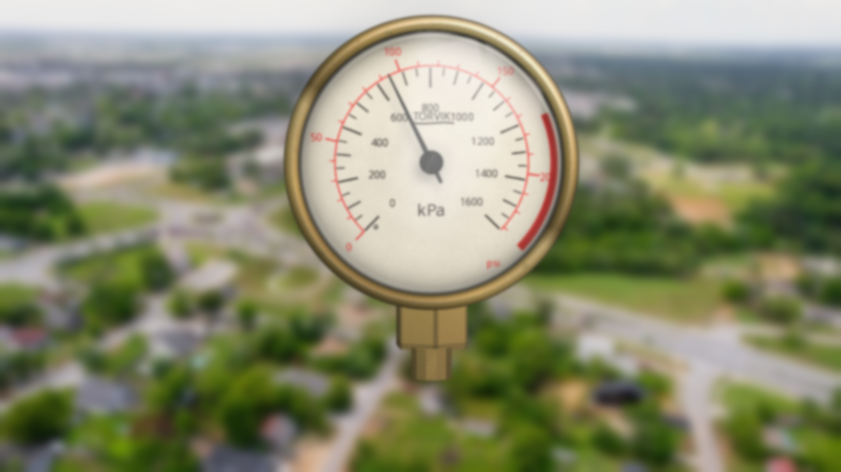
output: **650** kPa
